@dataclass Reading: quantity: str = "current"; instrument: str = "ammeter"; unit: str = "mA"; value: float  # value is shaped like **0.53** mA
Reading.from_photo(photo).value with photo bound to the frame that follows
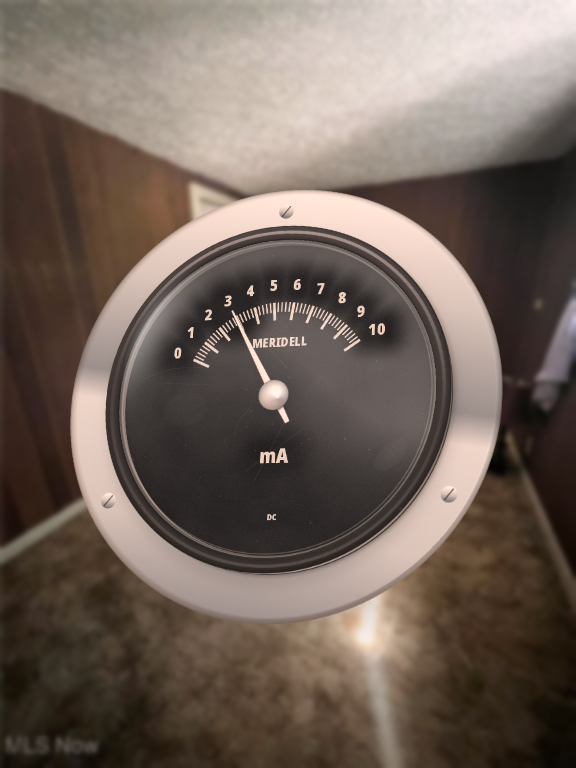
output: **3** mA
